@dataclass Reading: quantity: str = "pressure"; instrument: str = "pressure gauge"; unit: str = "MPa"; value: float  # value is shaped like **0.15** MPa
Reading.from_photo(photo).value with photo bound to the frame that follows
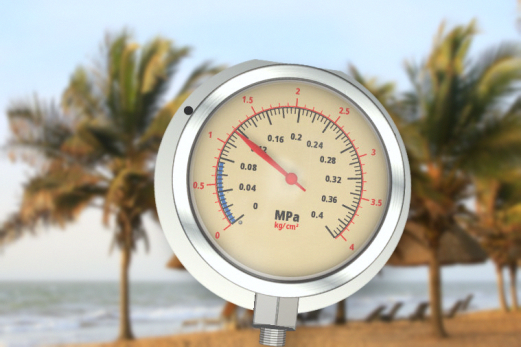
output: **0.115** MPa
